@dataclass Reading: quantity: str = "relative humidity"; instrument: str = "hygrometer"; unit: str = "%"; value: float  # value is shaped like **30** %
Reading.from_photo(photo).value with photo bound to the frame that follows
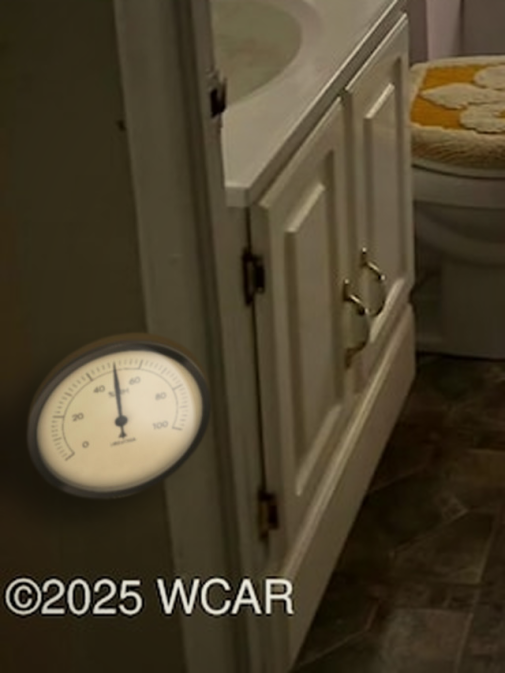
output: **50** %
